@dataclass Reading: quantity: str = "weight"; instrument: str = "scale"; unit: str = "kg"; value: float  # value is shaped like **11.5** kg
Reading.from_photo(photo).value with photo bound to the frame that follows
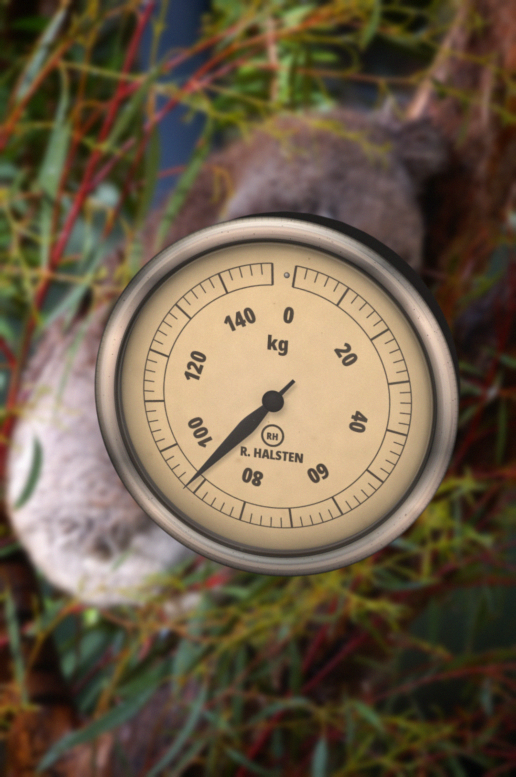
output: **92** kg
